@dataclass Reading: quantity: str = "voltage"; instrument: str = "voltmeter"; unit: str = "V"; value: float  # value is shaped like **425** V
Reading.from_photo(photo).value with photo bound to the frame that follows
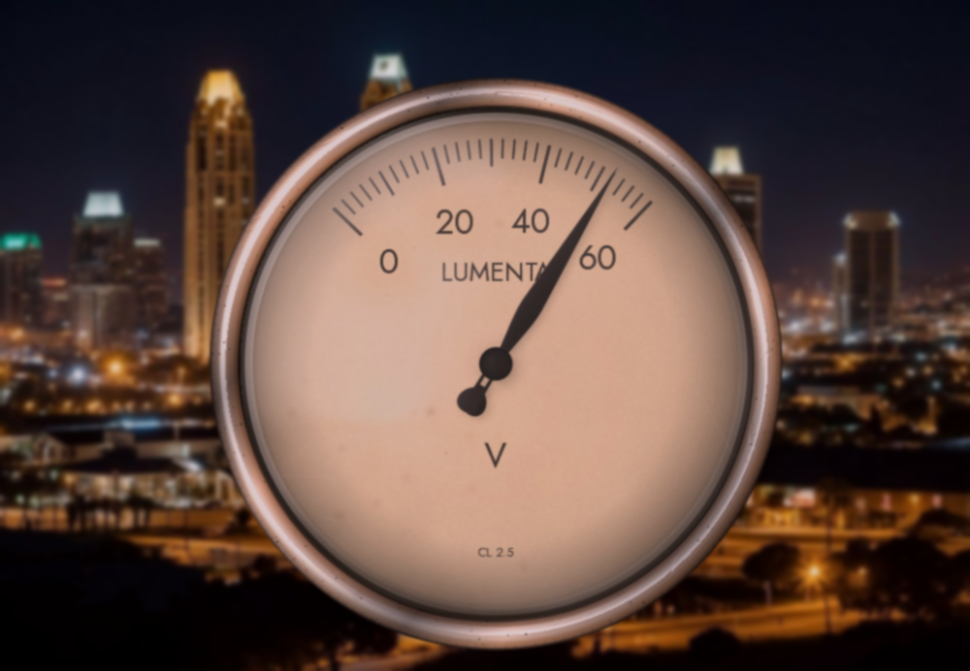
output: **52** V
